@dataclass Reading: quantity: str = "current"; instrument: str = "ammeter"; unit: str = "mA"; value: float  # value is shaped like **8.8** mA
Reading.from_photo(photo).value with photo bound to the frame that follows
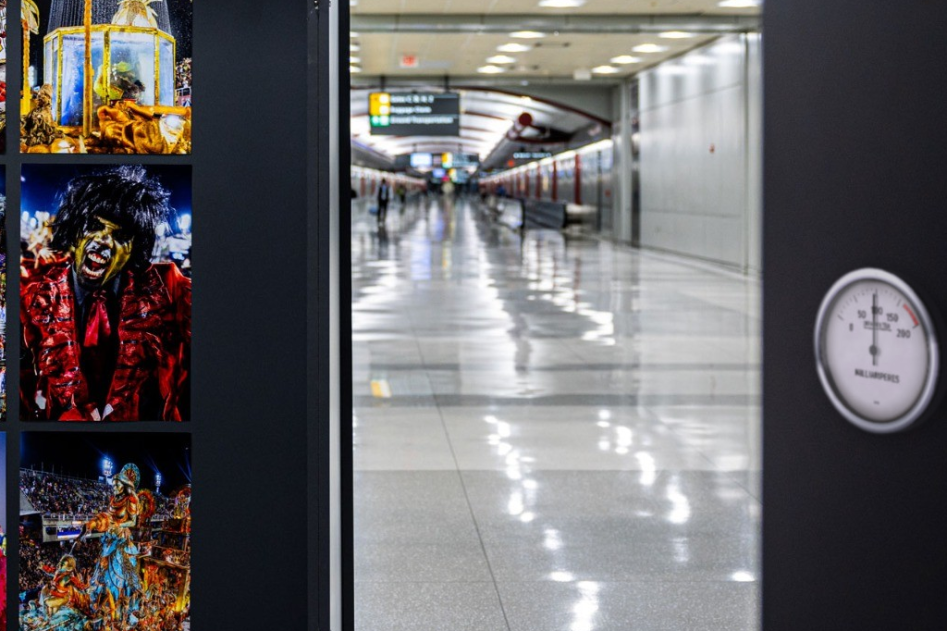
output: **100** mA
